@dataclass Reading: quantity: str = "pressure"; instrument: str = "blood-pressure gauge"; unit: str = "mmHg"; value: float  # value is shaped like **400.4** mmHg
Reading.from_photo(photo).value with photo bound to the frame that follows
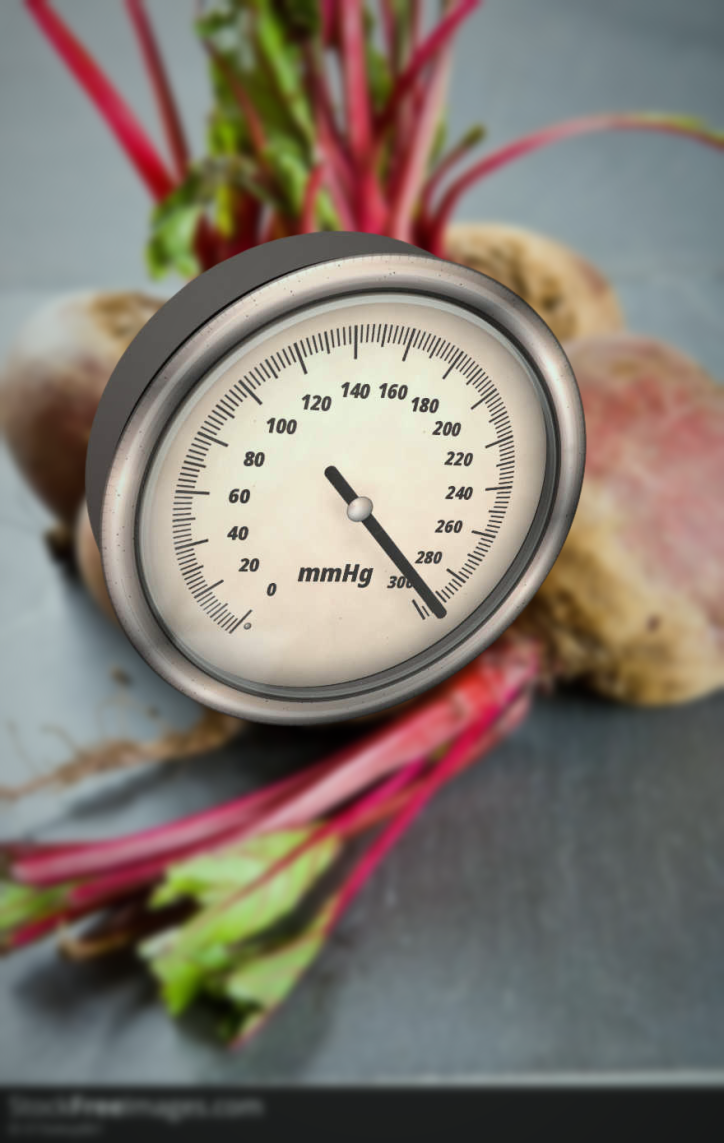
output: **294** mmHg
